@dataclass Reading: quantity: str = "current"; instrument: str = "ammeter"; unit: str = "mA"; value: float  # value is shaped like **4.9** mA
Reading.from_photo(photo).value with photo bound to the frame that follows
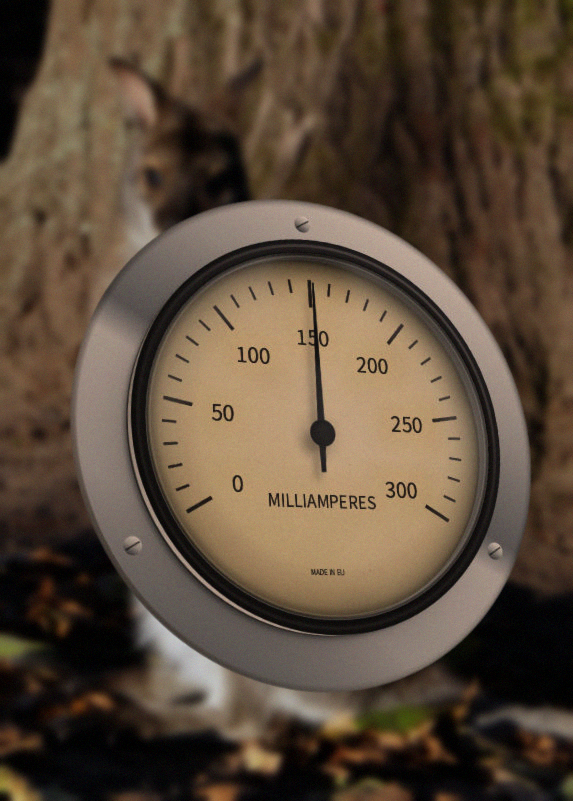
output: **150** mA
